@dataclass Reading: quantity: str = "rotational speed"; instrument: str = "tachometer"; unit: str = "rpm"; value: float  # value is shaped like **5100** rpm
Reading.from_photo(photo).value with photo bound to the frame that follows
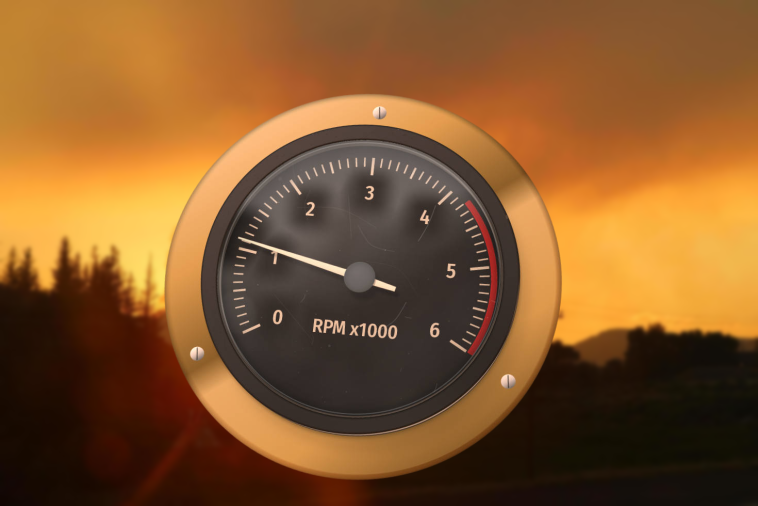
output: **1100** rpm
